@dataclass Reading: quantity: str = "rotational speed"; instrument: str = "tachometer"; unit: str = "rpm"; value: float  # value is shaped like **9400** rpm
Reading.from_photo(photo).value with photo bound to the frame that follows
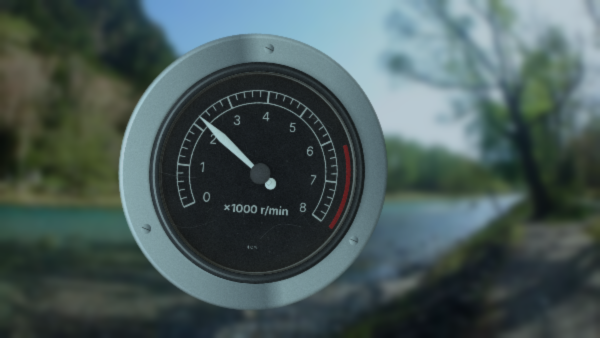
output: **2200** rpm
